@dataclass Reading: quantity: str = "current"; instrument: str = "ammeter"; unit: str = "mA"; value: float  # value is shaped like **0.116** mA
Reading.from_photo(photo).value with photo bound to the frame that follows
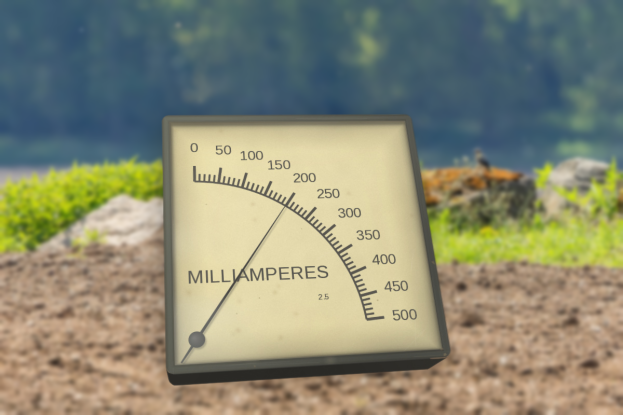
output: **200** mA
